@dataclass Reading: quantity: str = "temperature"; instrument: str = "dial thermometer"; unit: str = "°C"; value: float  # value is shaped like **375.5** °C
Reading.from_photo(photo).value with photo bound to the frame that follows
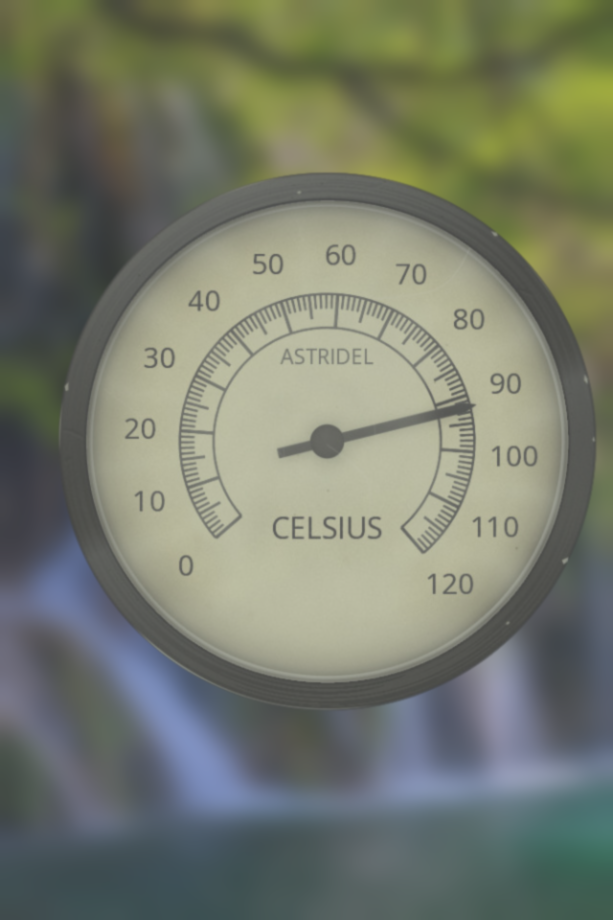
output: **92** °C
